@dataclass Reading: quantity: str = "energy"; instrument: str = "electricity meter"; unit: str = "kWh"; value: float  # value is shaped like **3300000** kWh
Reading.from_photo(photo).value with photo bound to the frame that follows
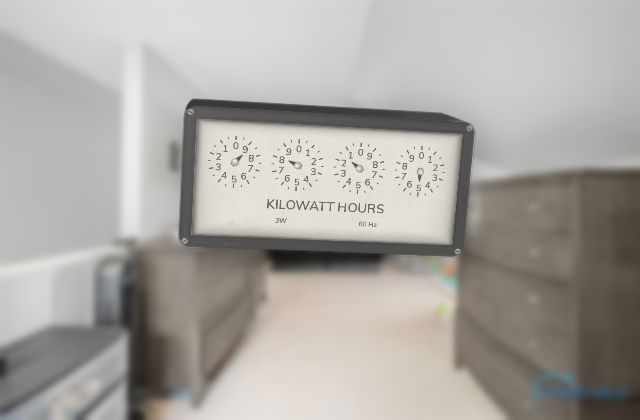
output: **8815** kWh
